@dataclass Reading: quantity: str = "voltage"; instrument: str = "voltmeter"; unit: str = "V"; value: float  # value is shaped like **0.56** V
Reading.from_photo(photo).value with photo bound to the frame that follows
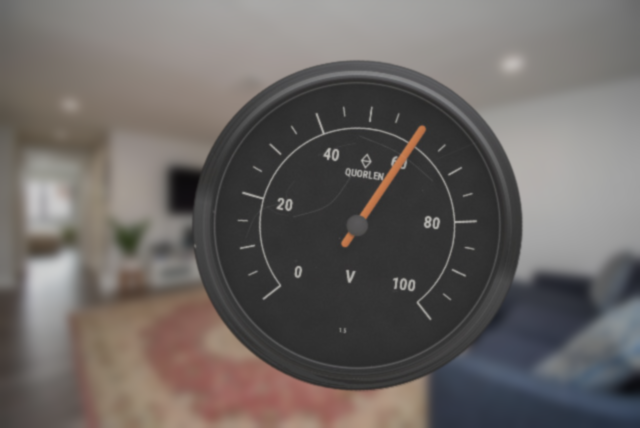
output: **60** V
